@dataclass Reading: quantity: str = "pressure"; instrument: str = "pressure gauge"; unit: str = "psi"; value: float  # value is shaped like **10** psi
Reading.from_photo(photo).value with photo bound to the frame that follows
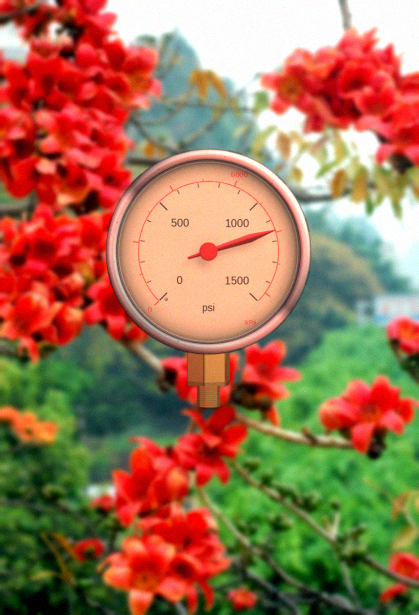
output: **1150** psi
